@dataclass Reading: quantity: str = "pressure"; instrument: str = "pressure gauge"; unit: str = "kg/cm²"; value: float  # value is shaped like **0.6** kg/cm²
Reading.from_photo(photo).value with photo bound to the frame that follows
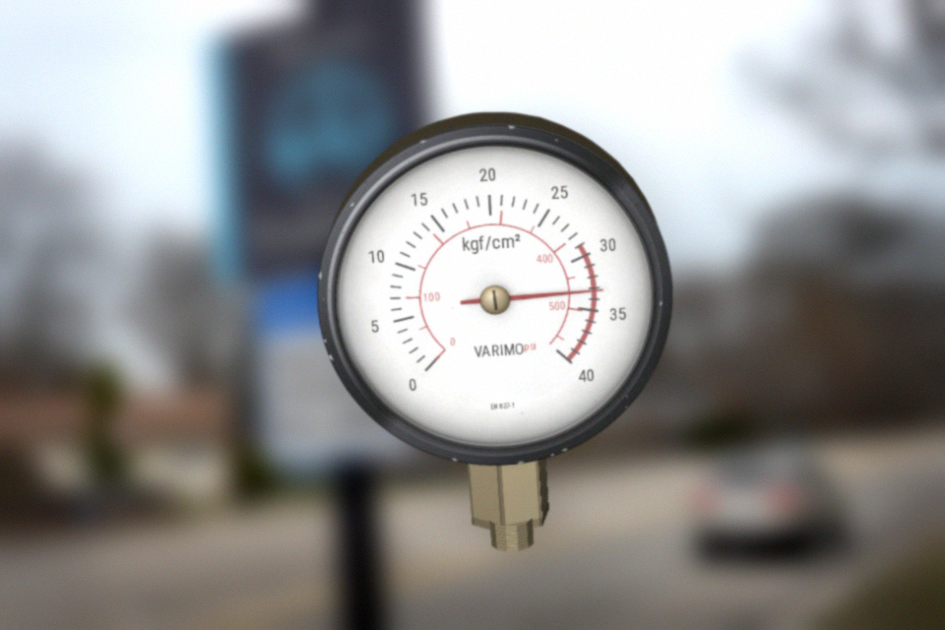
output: **33** kg/cm²
